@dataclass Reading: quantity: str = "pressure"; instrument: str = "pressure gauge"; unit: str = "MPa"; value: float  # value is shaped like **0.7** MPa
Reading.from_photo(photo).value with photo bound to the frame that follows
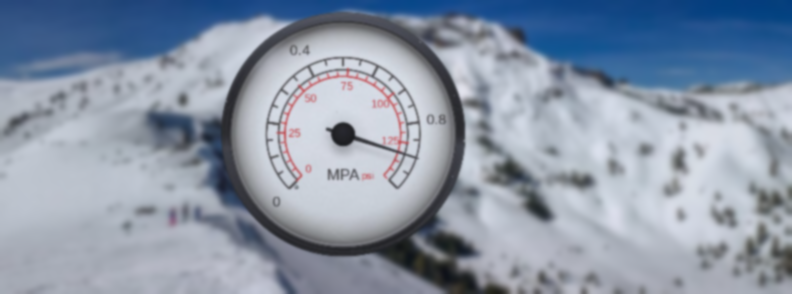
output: **0.9** MPa
